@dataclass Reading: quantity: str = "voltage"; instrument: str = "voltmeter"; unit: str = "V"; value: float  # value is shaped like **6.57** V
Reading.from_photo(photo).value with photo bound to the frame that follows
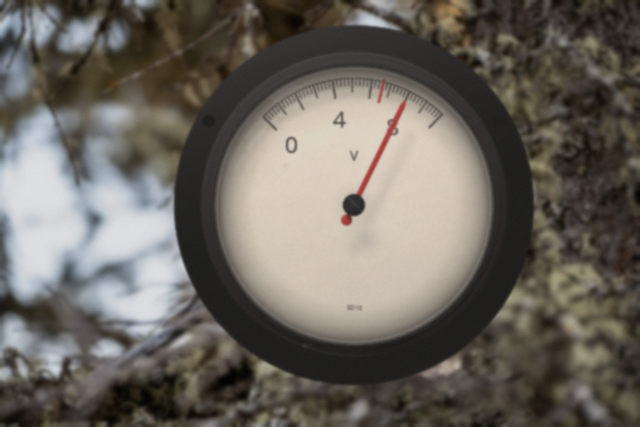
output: **8** V
